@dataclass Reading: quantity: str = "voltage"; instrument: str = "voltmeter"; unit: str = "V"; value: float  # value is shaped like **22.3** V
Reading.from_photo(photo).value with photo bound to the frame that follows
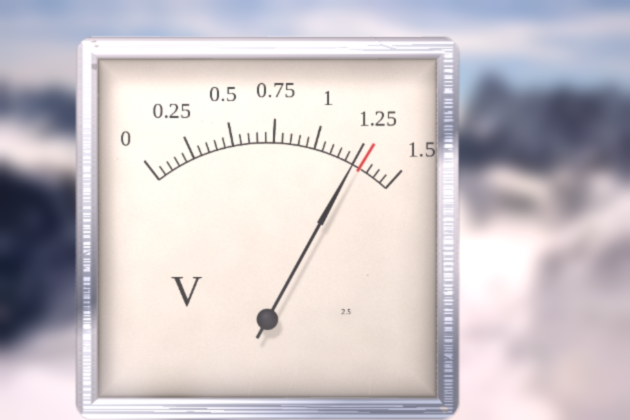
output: **1.25** V
